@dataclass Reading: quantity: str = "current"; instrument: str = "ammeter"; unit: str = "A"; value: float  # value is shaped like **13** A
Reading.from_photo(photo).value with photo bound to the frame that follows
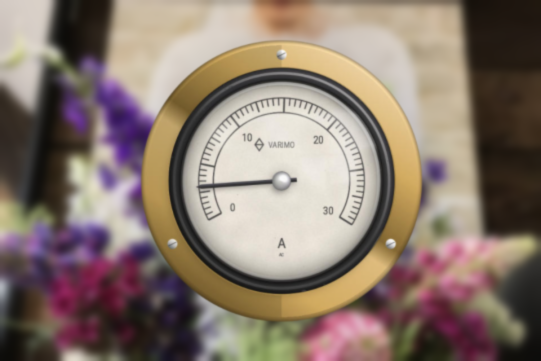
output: **3** A
